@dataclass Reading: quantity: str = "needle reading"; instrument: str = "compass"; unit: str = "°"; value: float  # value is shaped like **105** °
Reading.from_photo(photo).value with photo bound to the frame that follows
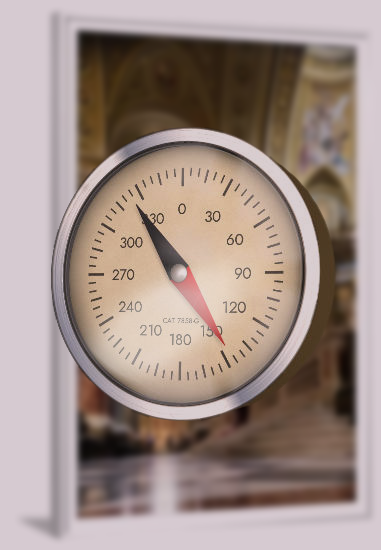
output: **145** °
